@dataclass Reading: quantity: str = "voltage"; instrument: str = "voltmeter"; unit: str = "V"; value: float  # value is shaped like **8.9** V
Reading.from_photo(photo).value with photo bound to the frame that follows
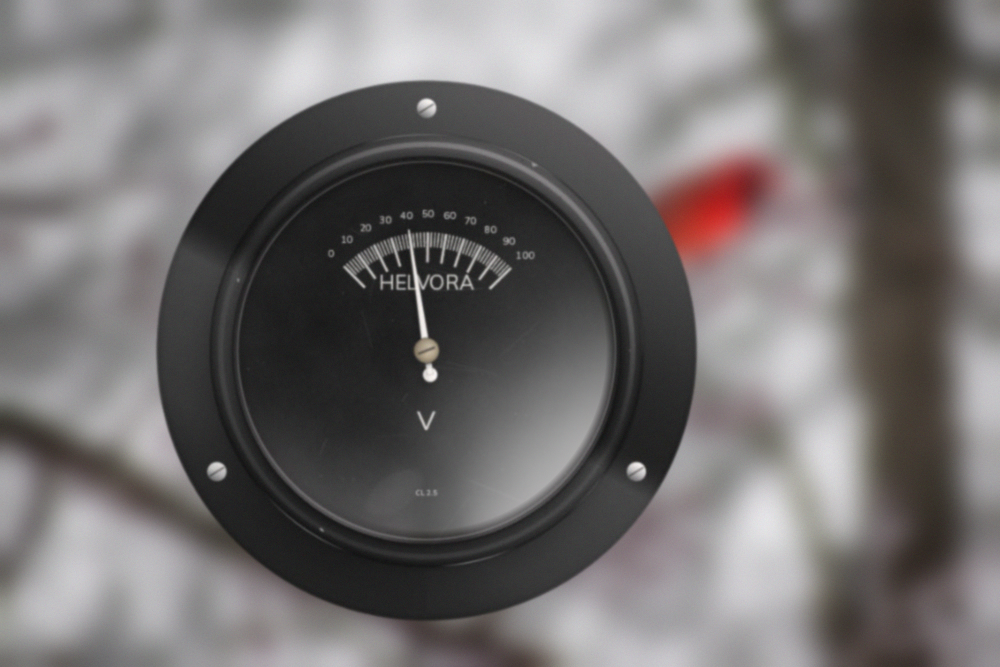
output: **40** V
